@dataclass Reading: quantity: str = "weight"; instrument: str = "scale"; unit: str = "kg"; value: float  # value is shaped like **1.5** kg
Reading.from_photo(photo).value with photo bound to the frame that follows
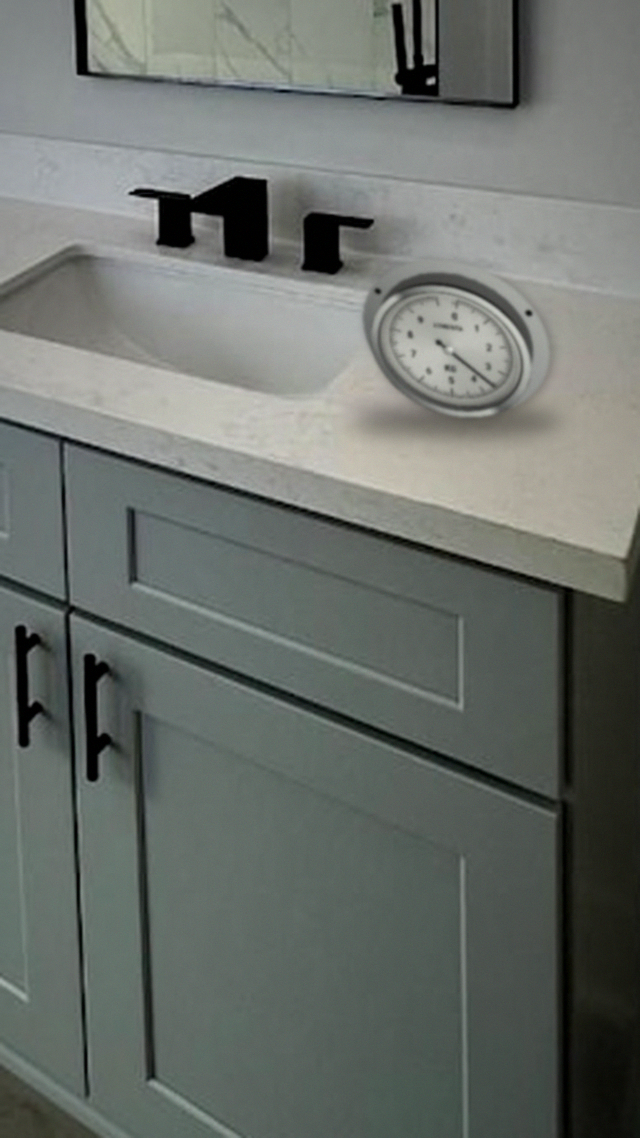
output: **3.5** kg
